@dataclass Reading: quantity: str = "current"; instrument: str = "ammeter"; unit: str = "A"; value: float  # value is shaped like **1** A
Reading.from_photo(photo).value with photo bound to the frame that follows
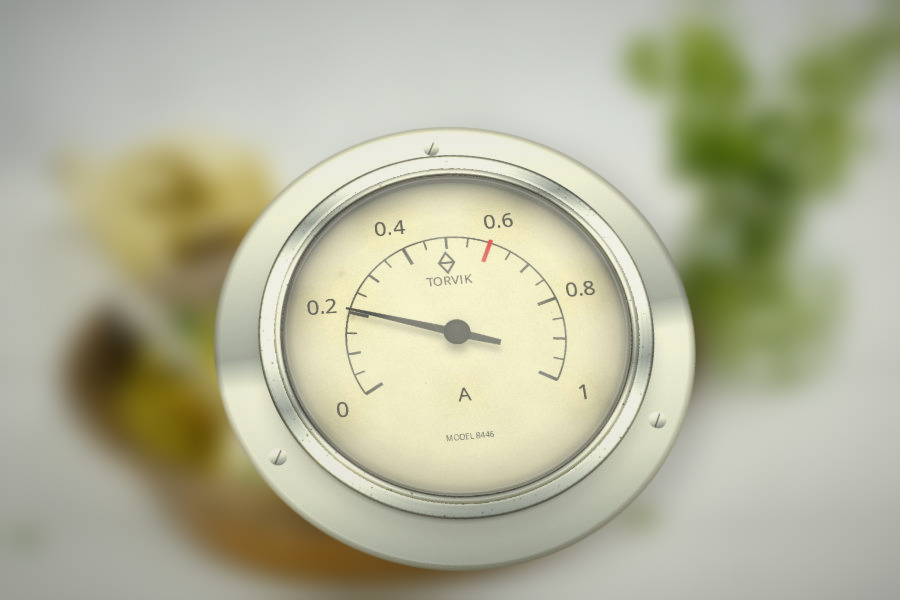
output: **0.2** A
